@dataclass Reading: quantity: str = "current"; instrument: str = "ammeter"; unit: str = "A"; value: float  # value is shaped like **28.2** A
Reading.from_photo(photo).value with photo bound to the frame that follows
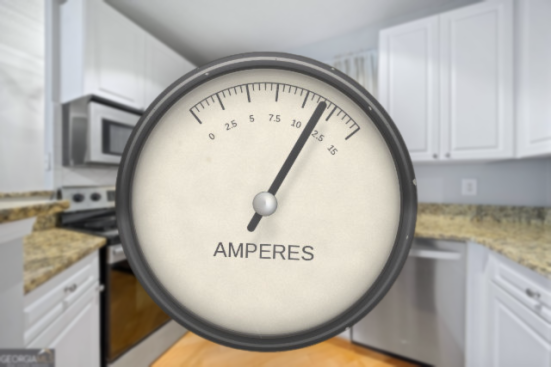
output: **11.5** A
